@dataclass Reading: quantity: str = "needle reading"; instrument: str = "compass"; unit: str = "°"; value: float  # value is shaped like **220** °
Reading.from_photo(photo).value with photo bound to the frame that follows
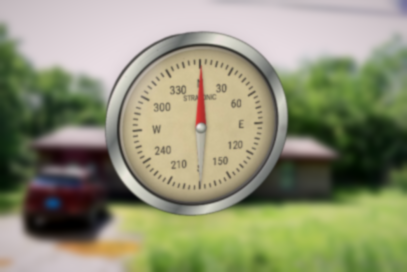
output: **0** °
